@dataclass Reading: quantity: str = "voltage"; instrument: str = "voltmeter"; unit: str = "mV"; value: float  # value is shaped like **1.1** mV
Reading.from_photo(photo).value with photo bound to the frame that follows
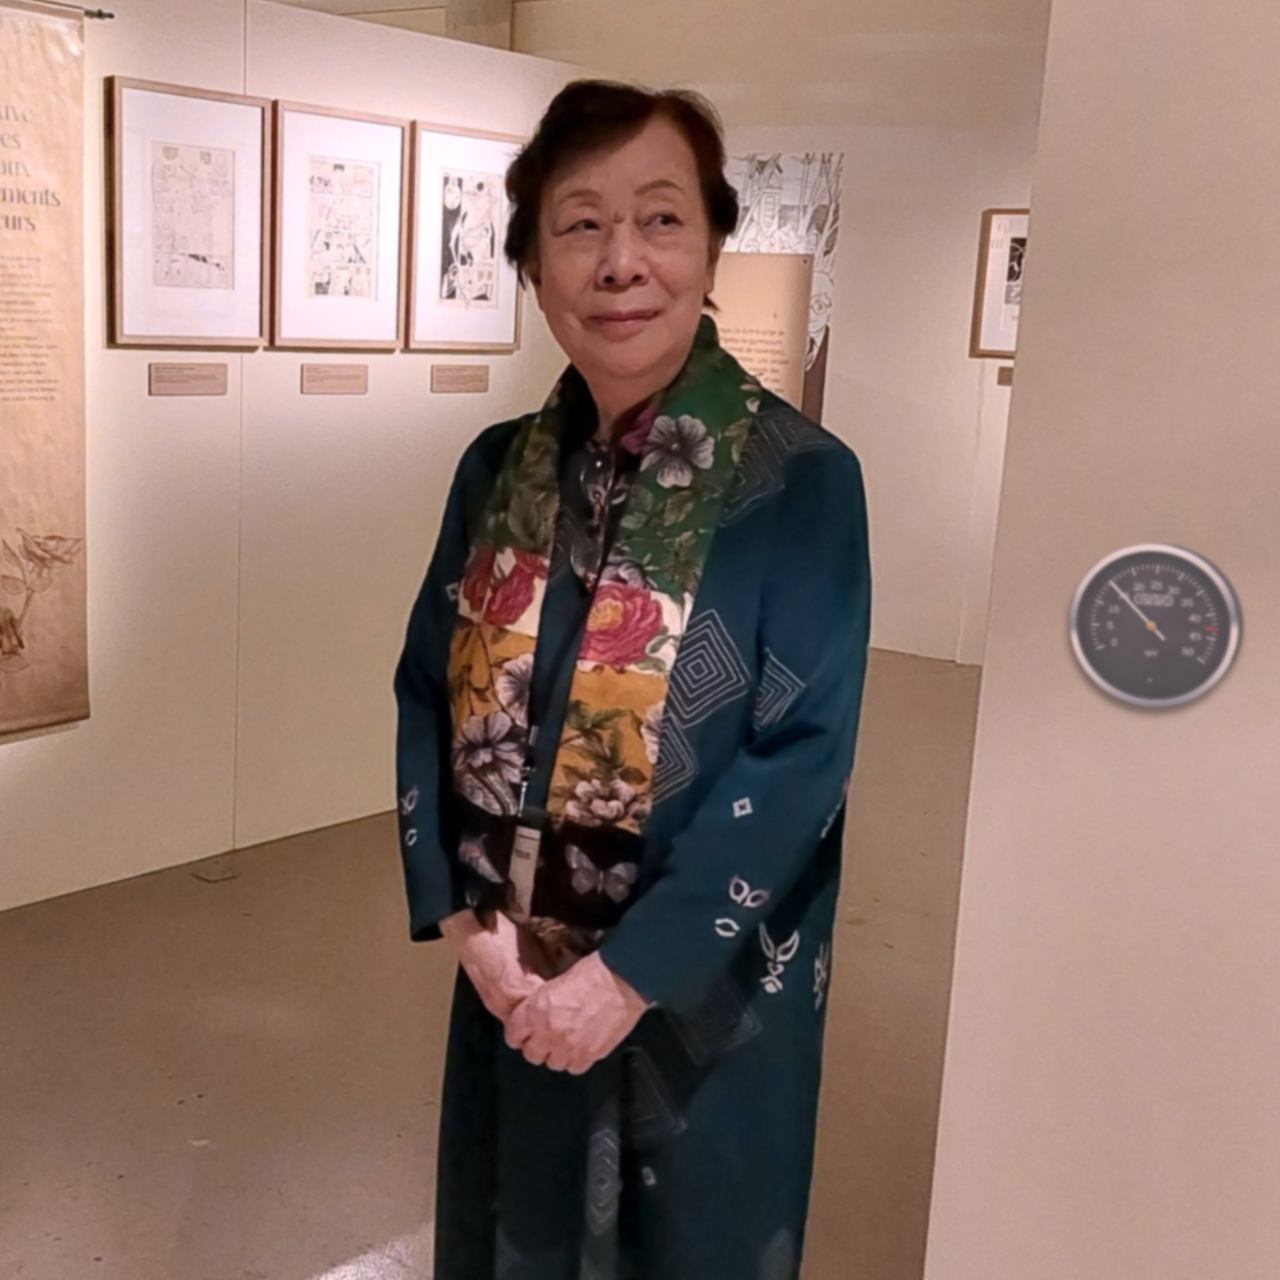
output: **15** mV
